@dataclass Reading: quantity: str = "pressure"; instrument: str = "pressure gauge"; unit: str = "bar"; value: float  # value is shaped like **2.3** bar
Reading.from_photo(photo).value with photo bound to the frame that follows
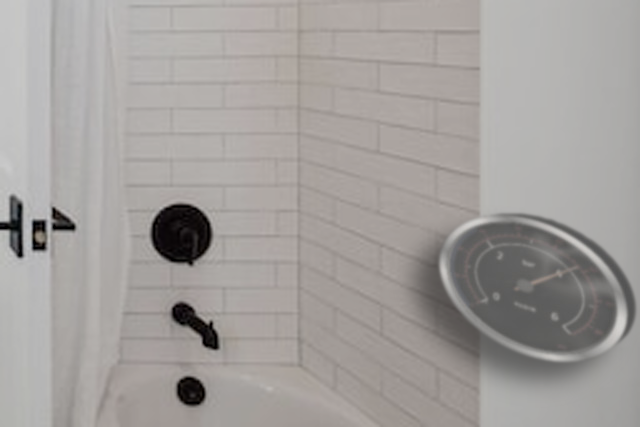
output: **4** bar
